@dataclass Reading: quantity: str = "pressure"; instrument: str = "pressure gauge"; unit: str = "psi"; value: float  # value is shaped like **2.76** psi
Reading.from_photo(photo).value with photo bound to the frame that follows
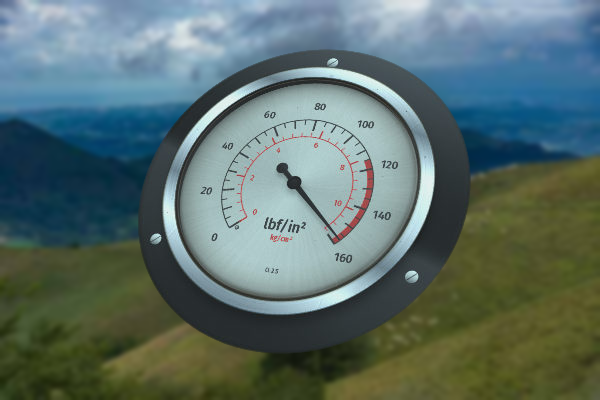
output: **157.5** psi
